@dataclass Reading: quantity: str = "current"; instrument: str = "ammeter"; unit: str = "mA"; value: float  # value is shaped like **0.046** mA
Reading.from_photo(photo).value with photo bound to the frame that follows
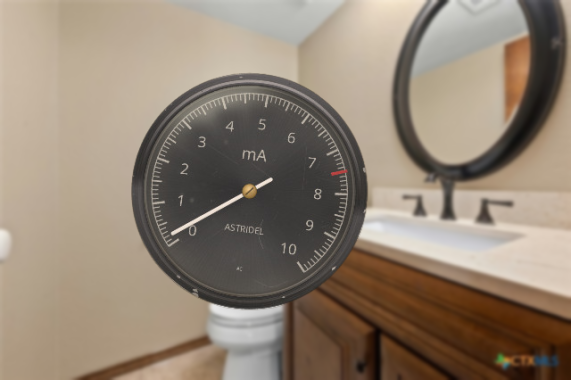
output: **0.2** mA
